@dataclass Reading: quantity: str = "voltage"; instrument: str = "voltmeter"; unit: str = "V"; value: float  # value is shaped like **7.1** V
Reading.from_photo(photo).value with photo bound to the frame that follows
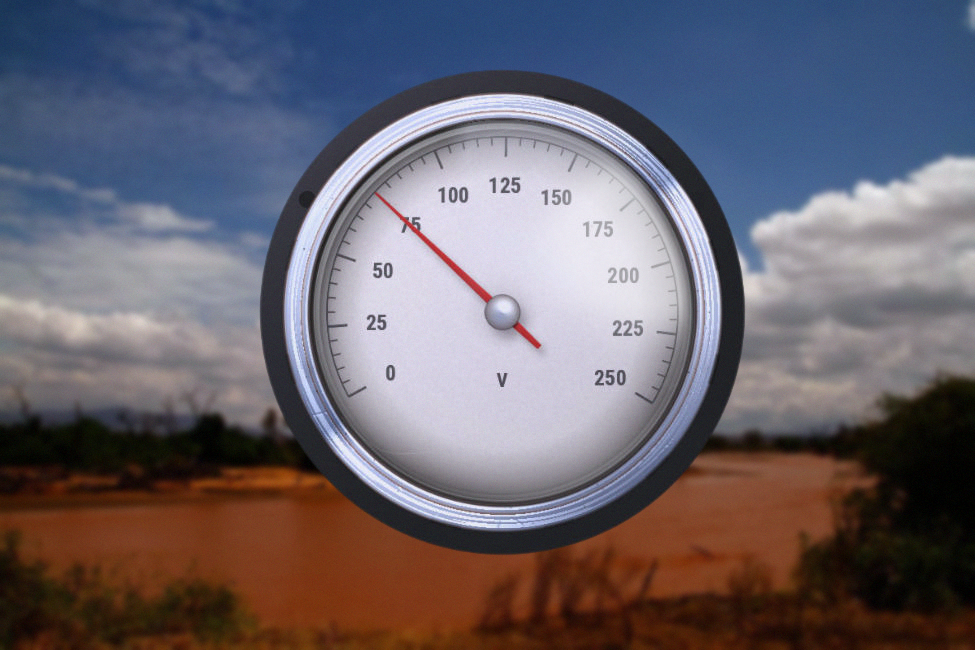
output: **75** V
